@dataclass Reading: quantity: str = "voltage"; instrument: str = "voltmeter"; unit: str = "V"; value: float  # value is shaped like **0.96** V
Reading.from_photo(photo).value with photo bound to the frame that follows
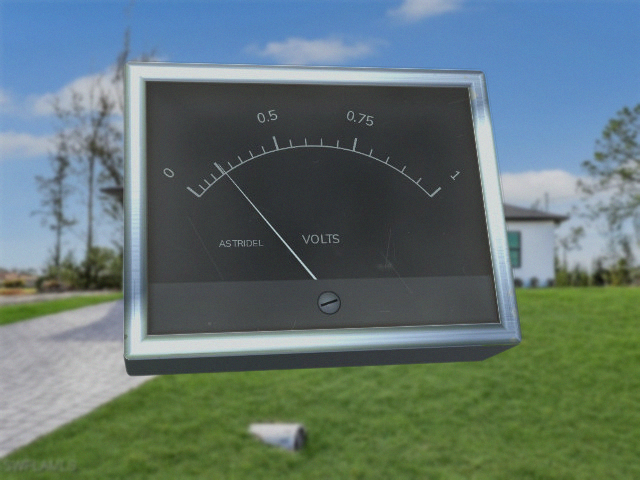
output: **0.25** V
